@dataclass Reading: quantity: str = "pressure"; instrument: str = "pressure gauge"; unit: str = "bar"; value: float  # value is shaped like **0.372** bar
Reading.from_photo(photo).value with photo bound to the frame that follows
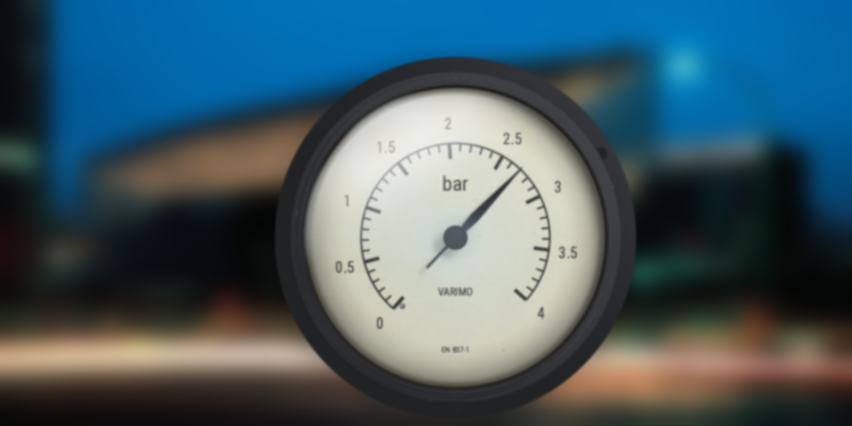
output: **2.7** bar
